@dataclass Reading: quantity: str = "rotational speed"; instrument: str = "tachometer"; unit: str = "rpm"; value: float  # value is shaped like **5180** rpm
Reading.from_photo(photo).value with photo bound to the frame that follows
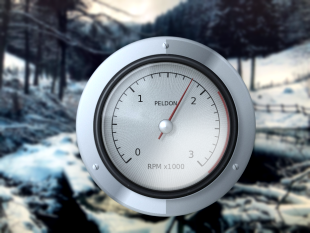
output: **1800** rpm
